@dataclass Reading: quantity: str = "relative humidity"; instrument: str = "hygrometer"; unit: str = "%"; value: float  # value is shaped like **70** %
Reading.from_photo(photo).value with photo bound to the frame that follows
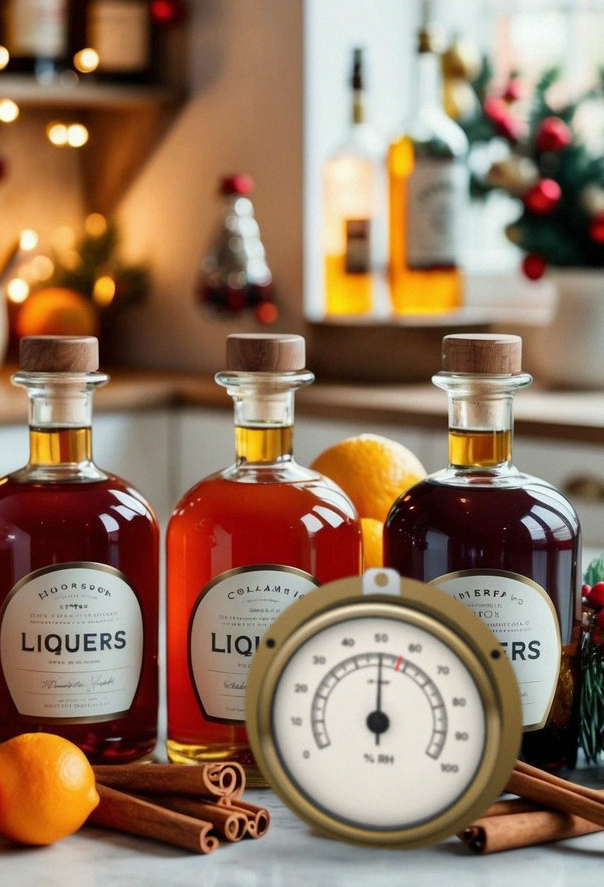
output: **50** %
